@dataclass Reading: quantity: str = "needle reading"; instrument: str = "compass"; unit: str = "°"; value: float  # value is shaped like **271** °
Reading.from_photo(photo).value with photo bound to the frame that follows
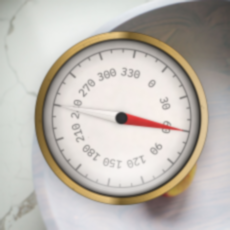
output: **60** °
